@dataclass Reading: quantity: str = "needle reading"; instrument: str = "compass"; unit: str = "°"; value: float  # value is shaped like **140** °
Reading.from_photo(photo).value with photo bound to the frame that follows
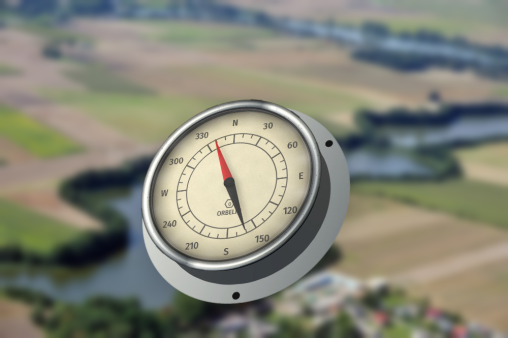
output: **340** °
